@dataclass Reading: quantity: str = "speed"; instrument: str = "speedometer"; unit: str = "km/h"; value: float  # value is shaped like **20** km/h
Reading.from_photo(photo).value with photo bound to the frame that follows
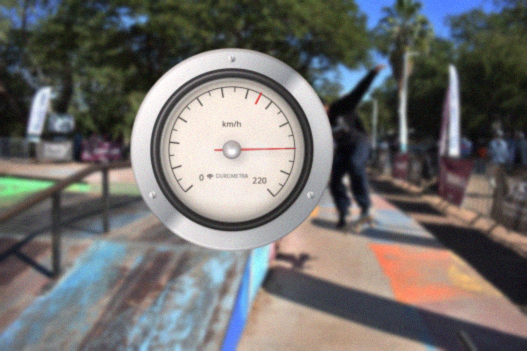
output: **180** km/h
